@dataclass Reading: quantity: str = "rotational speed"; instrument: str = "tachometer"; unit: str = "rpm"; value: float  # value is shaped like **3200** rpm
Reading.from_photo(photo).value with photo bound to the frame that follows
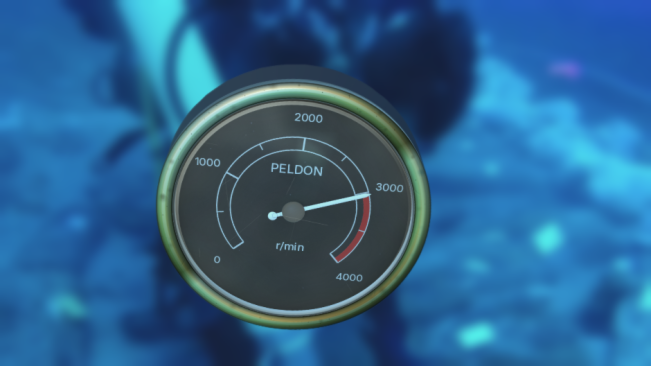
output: **3000** rpm
